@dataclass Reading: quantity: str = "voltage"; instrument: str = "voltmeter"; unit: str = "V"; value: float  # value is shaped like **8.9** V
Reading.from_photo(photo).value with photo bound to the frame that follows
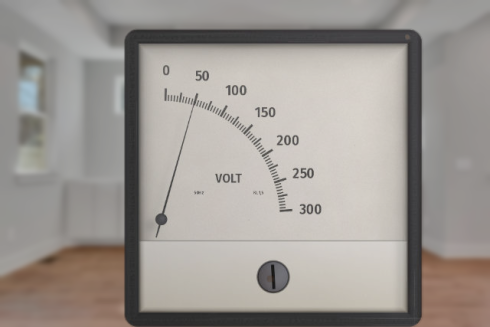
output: **50** V
